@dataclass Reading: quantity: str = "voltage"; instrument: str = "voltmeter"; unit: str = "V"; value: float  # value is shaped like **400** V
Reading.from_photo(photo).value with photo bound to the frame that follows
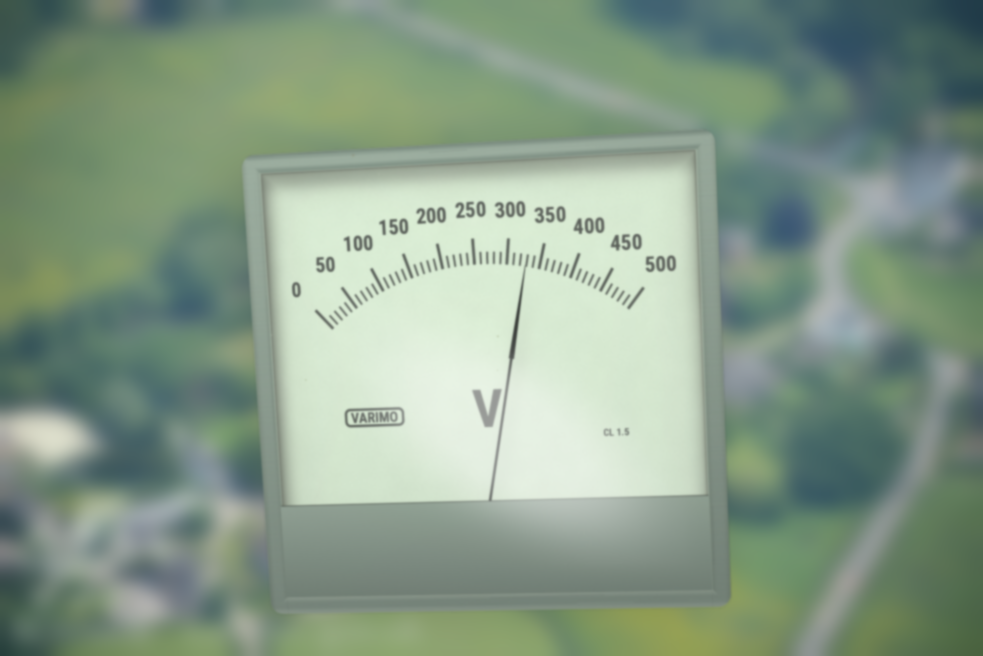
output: **330** V
